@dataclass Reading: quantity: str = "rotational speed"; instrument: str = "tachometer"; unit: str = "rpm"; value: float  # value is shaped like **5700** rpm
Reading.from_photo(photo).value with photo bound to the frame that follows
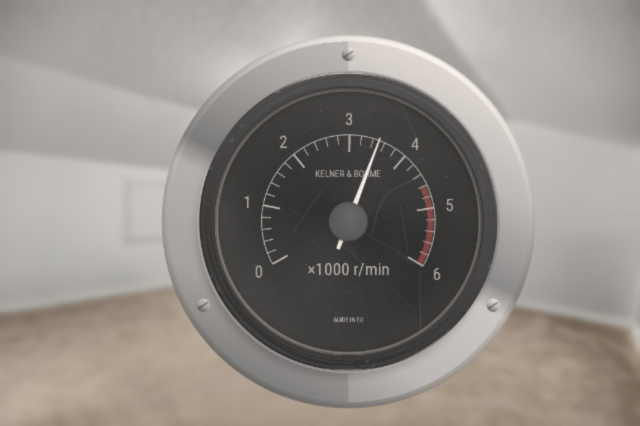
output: **3500** rpm
